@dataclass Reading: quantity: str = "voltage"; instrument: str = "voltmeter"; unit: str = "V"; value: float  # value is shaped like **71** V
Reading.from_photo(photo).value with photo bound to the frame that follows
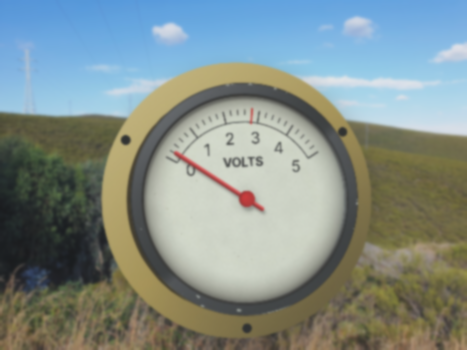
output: **0.2** V
